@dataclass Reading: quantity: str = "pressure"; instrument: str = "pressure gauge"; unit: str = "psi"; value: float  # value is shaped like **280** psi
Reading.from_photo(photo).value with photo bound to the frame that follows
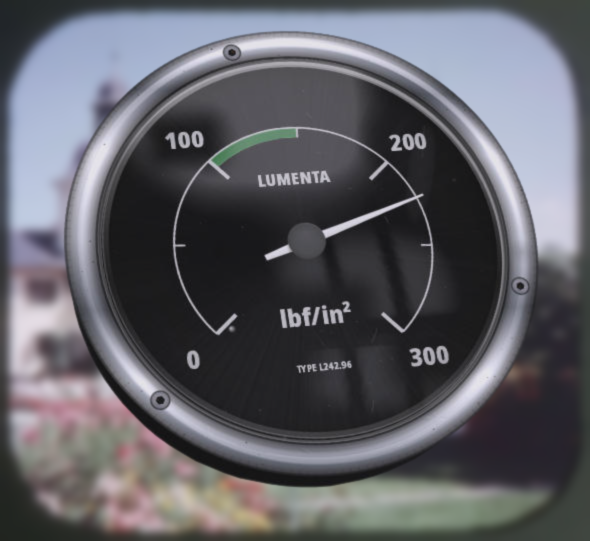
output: **225** psi
